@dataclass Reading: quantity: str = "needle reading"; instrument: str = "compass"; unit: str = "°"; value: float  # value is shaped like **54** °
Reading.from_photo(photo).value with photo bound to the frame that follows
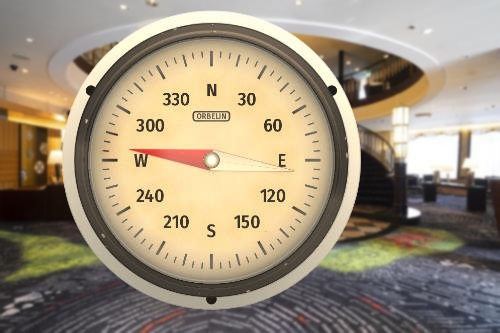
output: **277.5** °
